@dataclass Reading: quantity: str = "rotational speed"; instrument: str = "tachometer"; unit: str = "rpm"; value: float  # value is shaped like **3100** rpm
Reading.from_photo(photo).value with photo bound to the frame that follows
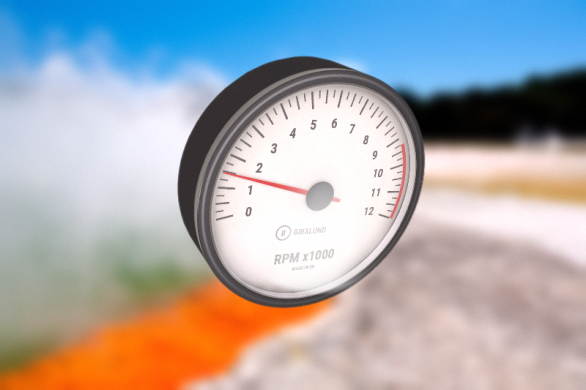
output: **1500** rpm
